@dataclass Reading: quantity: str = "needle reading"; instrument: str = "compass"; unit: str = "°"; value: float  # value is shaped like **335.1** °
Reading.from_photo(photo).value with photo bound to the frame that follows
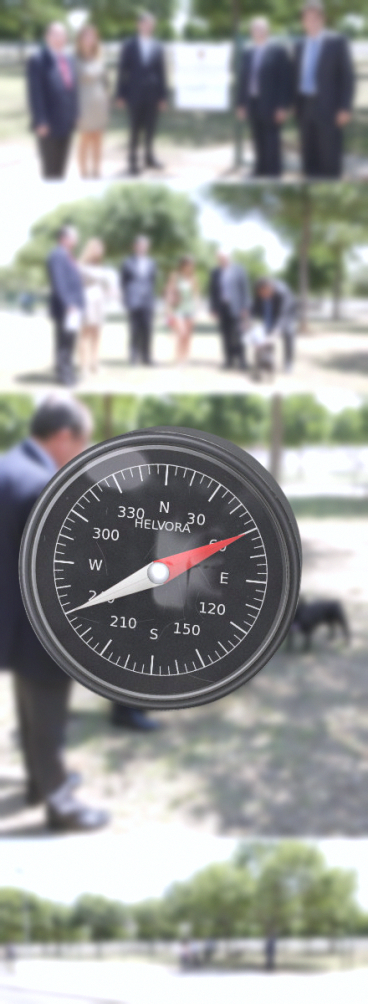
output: **60** °
